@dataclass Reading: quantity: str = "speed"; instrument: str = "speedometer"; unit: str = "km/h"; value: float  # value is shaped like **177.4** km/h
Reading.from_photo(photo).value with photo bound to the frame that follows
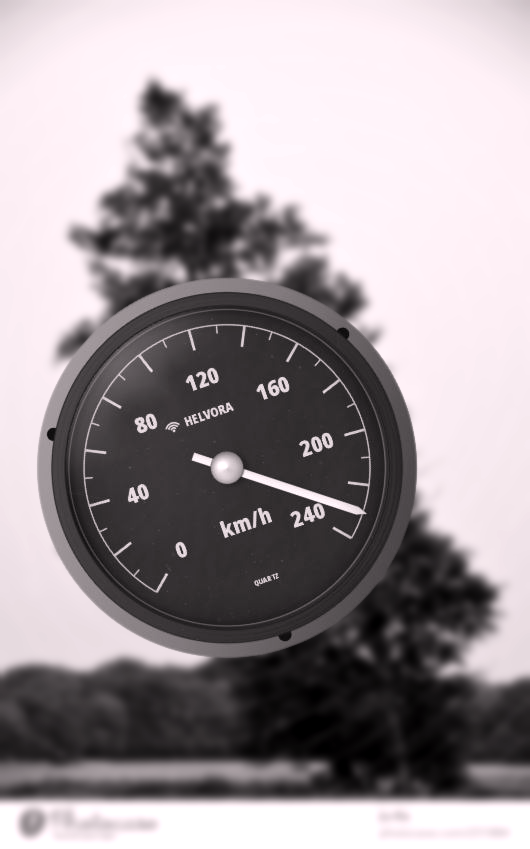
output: **230** km/h
